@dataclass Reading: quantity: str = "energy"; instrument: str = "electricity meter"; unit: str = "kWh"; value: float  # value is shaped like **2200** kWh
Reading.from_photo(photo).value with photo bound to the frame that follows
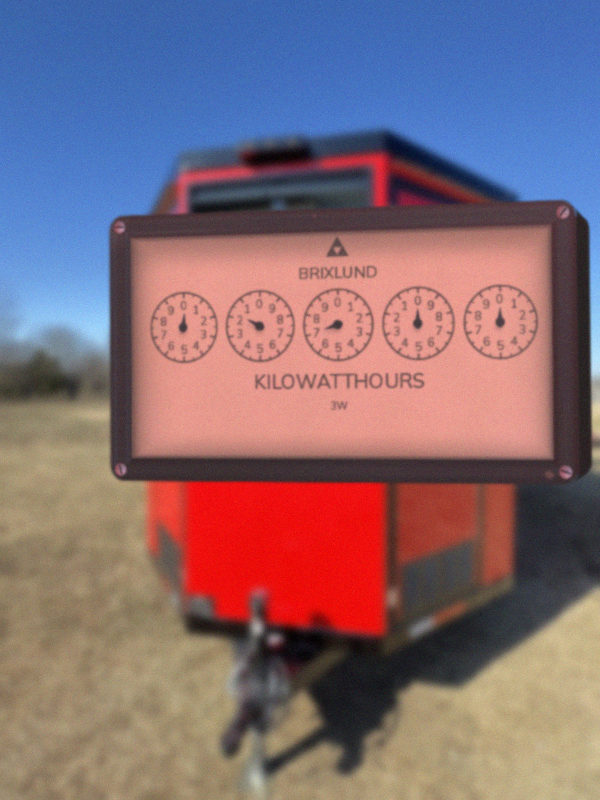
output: **1700** kWh
